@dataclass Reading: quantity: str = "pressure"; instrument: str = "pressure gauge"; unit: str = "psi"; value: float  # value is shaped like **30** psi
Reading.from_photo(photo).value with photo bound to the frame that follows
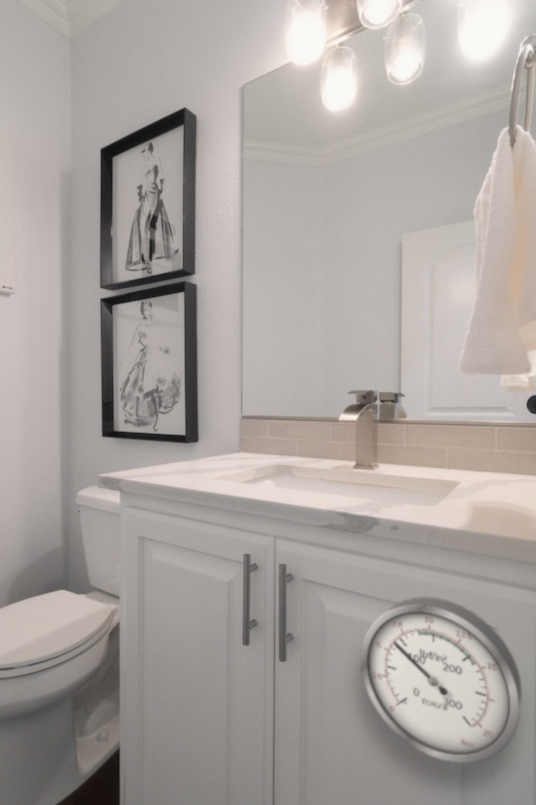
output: **90** psi
